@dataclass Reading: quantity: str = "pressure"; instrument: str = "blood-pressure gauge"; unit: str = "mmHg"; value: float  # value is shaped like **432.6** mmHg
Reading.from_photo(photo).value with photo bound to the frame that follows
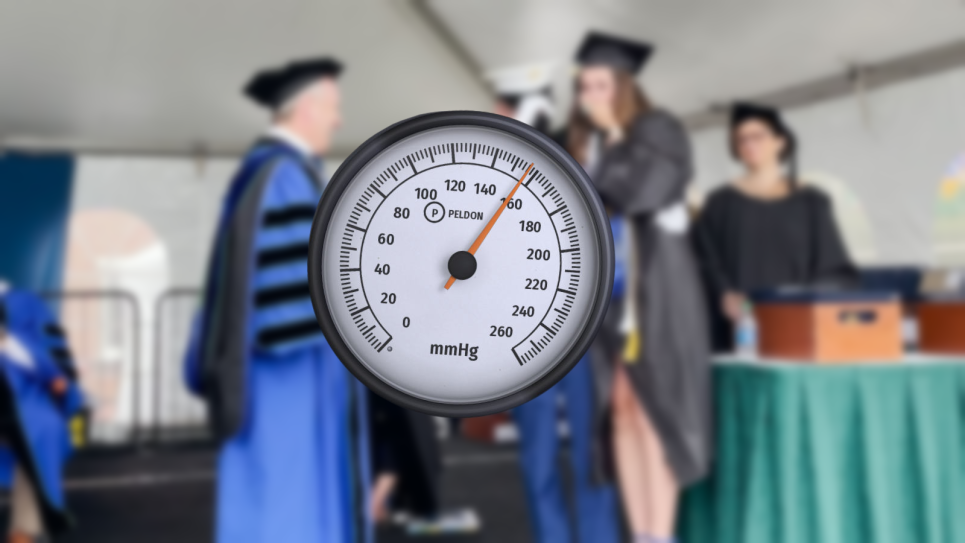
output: **156** mmHg
